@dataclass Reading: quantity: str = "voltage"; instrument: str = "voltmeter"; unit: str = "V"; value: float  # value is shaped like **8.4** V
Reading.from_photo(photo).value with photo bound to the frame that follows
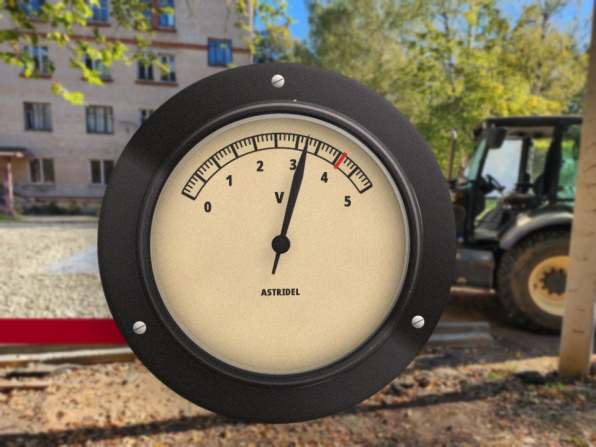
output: **3.2** V
